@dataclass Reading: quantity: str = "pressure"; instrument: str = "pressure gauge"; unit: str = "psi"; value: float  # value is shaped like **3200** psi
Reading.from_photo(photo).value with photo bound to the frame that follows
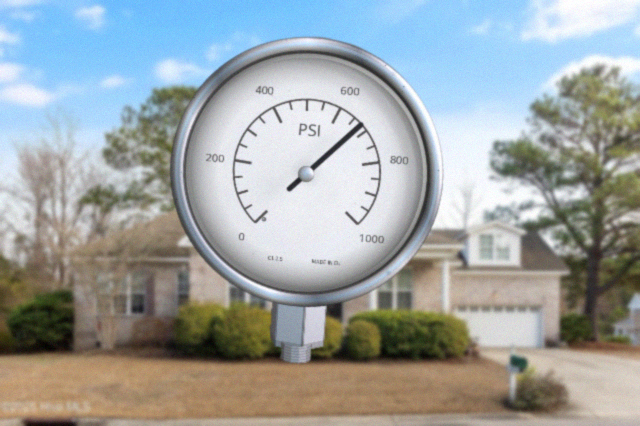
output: **675** psi
